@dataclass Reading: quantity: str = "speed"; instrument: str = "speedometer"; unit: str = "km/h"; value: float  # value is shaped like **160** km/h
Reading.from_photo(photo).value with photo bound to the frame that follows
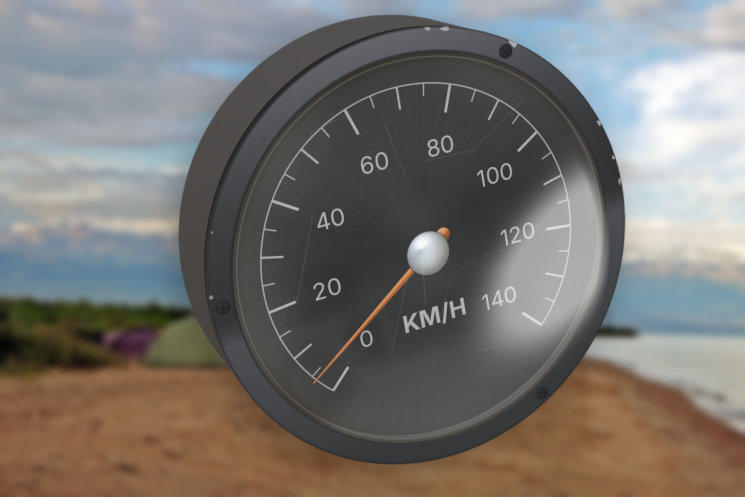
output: **5** km/h
